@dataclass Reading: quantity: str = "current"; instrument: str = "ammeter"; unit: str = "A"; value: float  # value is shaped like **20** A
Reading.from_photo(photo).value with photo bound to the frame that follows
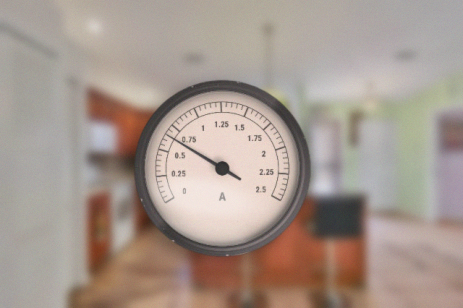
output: **0.65** A
